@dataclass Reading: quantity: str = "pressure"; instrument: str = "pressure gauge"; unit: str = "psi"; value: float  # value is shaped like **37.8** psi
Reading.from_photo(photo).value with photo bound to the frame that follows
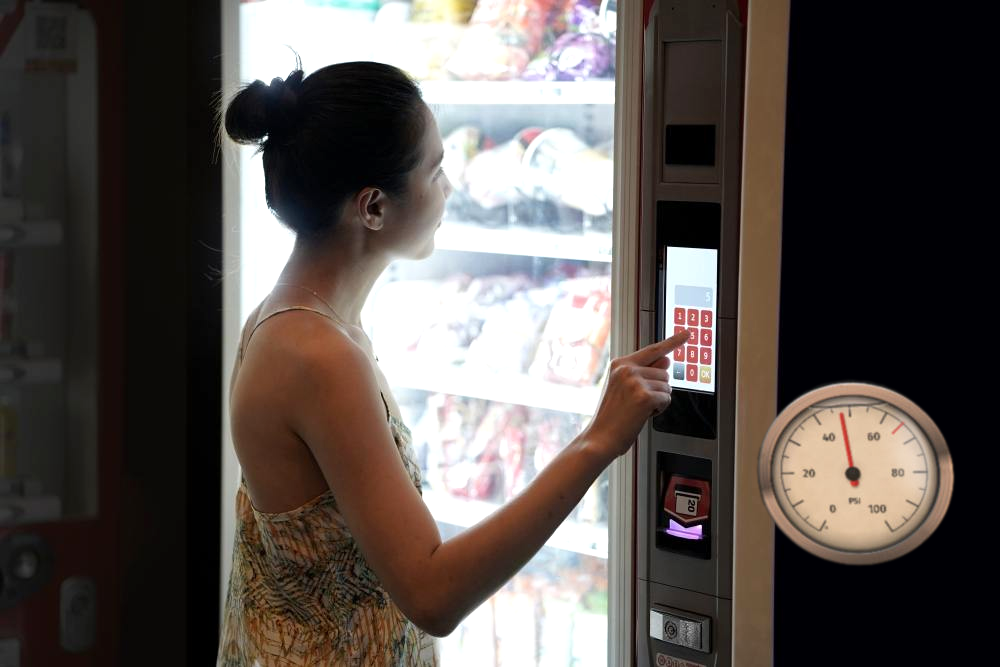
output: **47.5** psi
